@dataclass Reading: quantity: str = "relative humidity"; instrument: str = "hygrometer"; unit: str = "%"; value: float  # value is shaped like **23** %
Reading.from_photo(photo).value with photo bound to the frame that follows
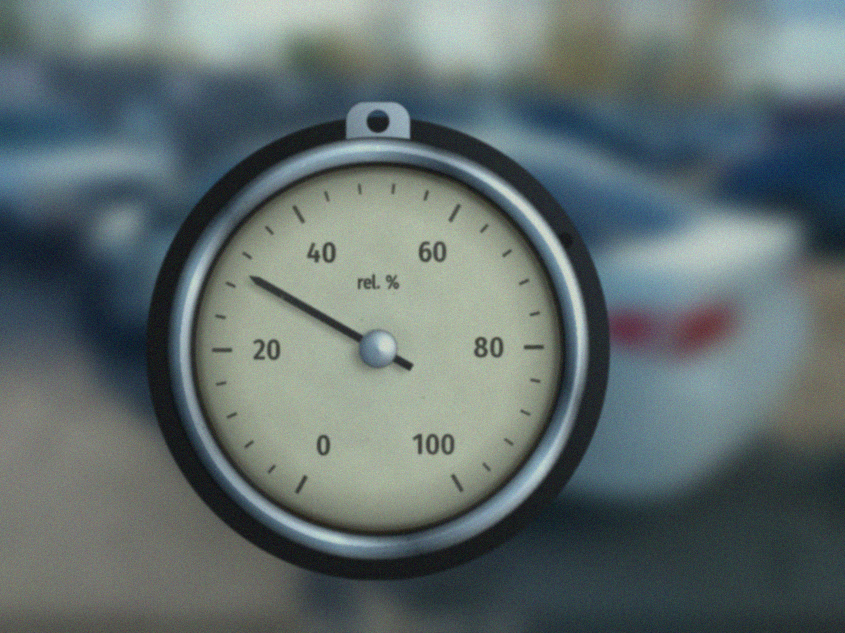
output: **30** %
